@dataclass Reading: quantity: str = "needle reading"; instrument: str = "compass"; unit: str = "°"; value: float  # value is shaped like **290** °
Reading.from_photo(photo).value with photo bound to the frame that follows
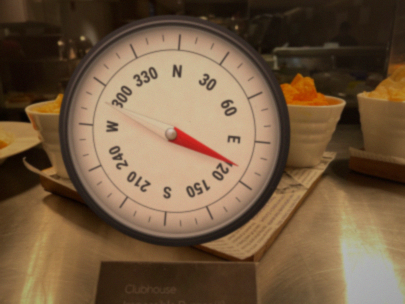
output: **110** °
